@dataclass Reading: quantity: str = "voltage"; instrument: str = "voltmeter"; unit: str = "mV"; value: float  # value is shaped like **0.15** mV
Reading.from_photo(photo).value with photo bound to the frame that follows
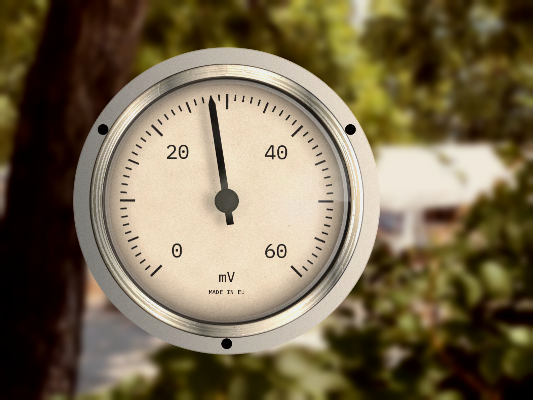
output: **28** mV
